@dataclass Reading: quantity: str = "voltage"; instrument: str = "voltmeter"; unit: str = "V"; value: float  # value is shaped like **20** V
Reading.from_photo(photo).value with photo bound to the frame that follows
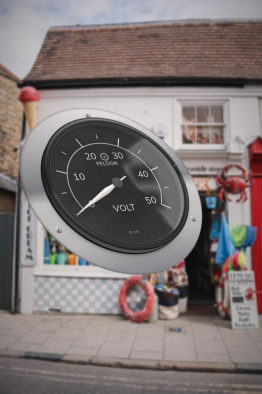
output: **0** V
